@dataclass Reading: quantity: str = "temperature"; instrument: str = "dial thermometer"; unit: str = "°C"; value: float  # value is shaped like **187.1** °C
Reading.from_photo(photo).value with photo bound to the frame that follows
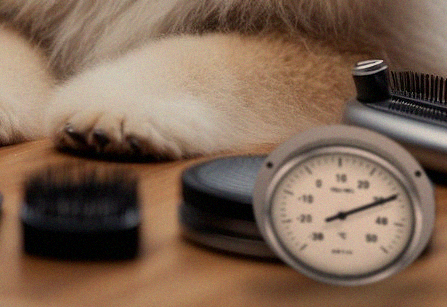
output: **30** °C
